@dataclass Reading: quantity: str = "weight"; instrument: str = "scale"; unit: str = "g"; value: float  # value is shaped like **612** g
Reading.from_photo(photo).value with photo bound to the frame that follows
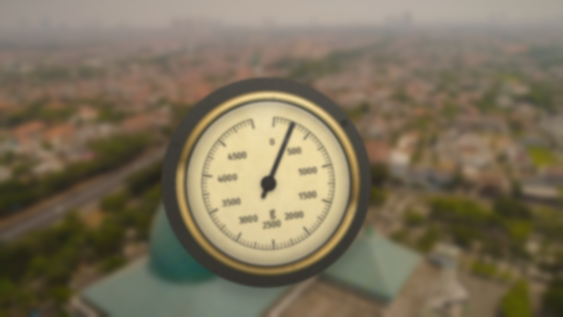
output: **250** g
